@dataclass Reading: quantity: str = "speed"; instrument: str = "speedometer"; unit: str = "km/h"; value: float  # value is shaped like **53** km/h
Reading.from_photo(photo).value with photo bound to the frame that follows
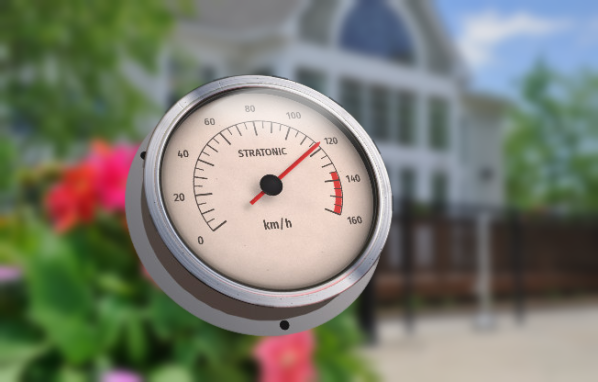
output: **117.5** km/h
